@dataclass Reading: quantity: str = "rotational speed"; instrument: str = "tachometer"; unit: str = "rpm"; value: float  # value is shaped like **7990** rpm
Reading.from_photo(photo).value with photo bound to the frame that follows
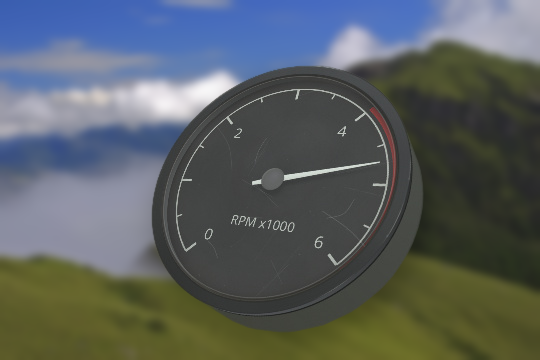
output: **4750** rpm
